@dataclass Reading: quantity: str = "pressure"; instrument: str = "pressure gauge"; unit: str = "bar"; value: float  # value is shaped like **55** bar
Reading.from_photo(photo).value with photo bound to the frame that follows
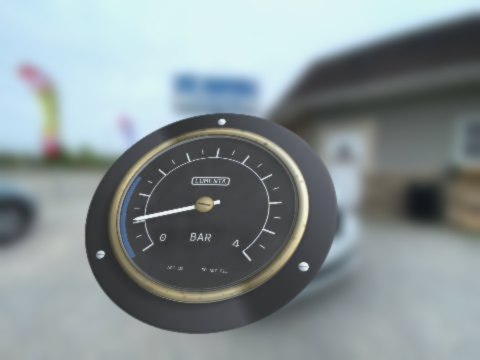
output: **0.4** bar
